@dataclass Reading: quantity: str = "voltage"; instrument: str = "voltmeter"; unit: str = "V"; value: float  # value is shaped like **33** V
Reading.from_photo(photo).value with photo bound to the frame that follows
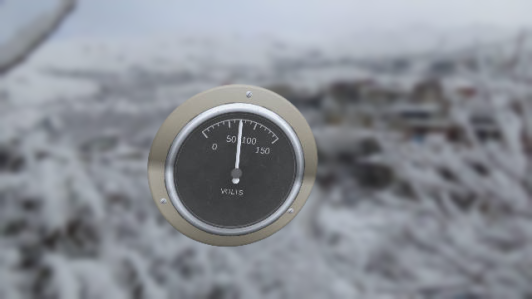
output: **70** V
